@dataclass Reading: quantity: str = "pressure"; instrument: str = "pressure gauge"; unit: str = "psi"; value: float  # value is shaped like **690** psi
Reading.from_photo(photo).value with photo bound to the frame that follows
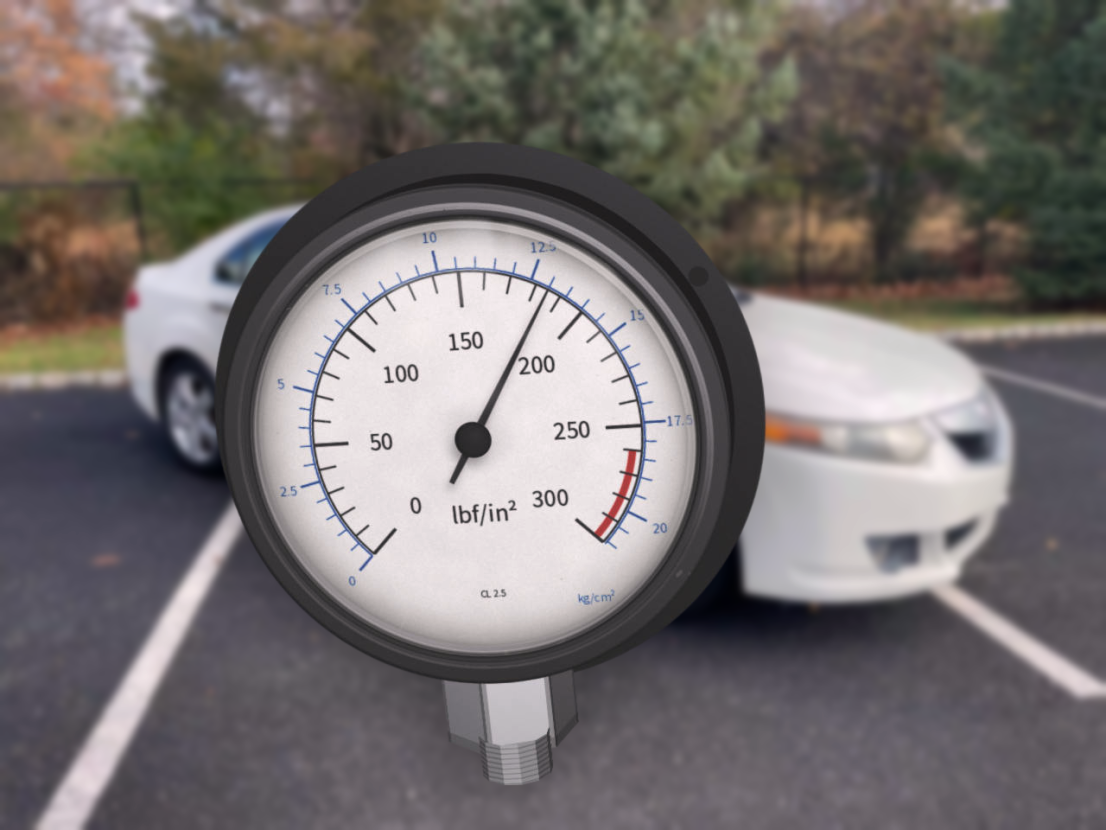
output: **185** psi
